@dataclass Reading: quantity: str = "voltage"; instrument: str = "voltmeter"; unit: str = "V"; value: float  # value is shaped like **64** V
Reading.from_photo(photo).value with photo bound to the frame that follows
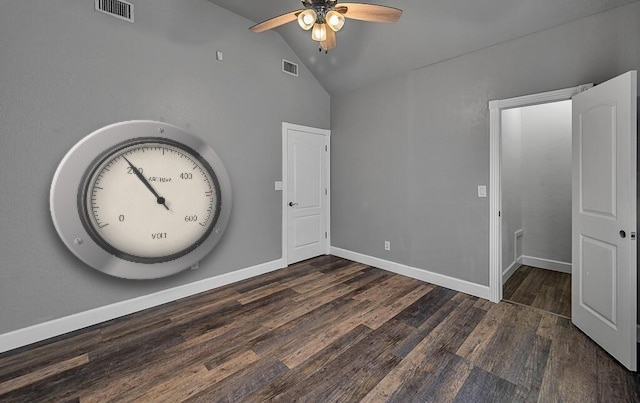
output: **200** V
